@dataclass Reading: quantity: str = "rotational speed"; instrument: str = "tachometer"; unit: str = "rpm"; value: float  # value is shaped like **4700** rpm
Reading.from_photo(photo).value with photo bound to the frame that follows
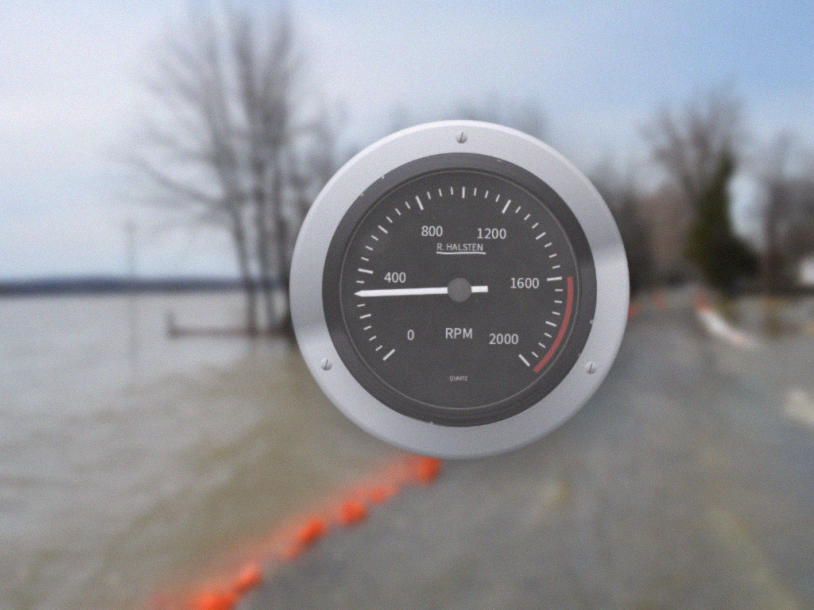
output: **300** rpm
